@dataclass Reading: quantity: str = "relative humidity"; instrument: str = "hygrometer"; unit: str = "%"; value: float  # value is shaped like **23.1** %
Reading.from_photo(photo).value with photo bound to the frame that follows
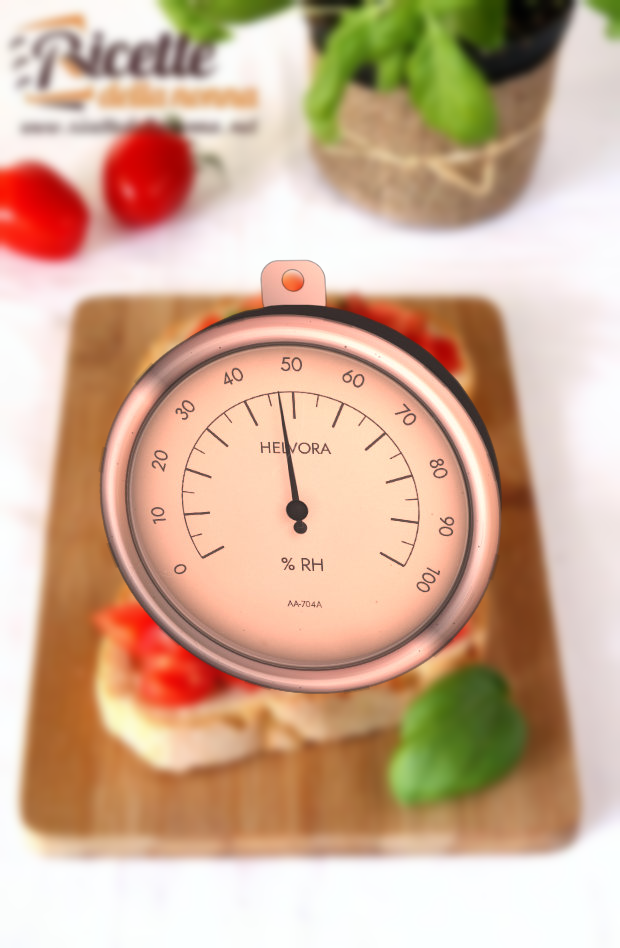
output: **47.5** %
